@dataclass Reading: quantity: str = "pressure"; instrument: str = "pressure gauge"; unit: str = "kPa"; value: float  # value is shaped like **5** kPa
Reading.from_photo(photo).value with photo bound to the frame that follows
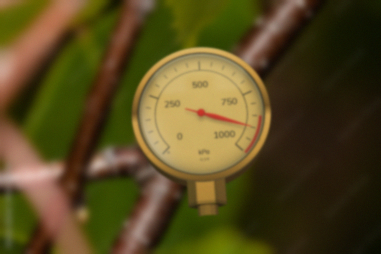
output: **900** kPa
